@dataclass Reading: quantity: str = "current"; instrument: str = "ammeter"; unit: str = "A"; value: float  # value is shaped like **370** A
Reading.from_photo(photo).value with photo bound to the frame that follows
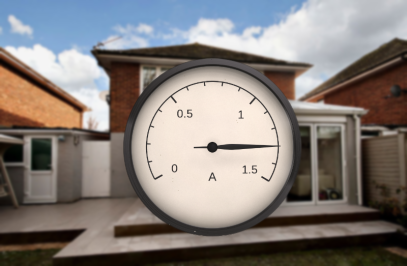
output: **1.3** A
